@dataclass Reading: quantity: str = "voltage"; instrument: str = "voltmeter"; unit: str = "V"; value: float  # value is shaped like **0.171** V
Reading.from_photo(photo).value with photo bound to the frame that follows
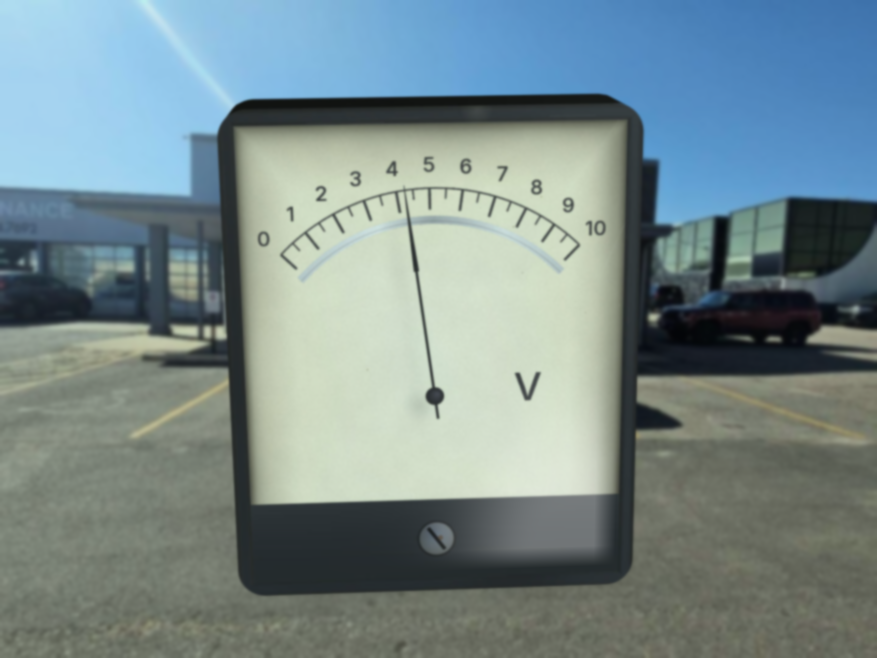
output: **4.25** V
